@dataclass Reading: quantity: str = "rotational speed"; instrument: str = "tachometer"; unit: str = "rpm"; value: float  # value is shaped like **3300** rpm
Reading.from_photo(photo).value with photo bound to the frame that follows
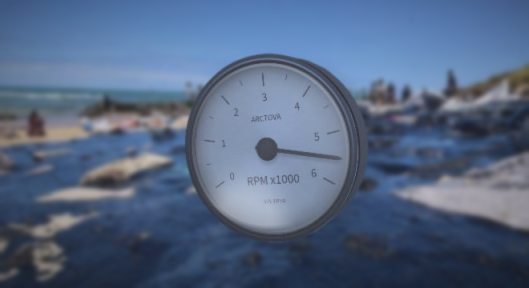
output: **5500** rpm
